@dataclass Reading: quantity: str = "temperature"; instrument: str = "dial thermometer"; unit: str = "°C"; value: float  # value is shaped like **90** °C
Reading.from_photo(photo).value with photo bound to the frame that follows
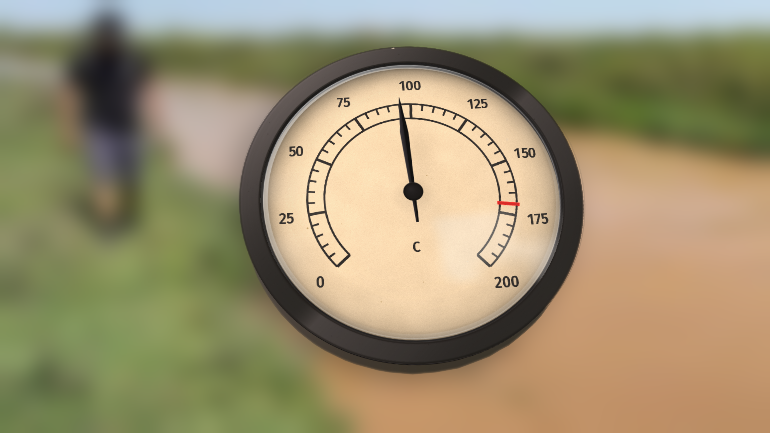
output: **95** °C
